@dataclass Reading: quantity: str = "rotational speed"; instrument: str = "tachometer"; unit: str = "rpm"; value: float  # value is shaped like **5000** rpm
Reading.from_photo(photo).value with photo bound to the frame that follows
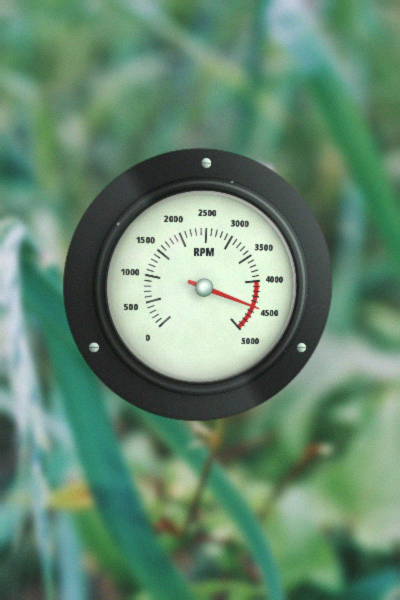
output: **4500** rpm
